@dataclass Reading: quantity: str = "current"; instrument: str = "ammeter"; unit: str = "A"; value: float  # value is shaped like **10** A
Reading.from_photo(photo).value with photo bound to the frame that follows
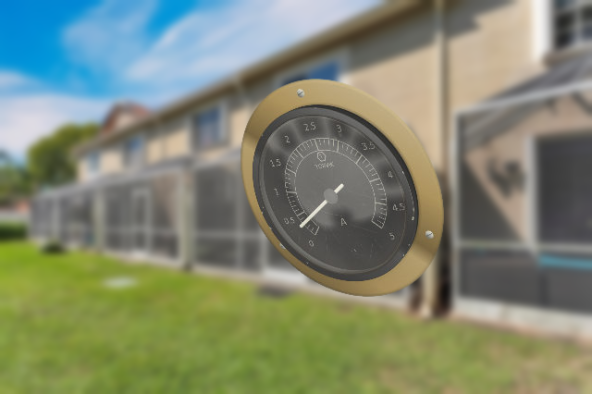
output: **0.3** A
